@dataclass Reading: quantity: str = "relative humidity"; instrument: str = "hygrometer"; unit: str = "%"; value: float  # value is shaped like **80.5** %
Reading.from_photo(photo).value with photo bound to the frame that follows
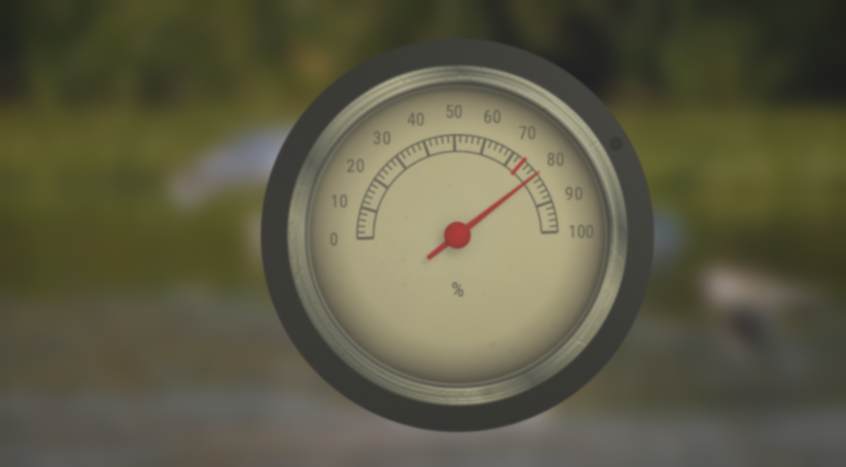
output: **80** %
